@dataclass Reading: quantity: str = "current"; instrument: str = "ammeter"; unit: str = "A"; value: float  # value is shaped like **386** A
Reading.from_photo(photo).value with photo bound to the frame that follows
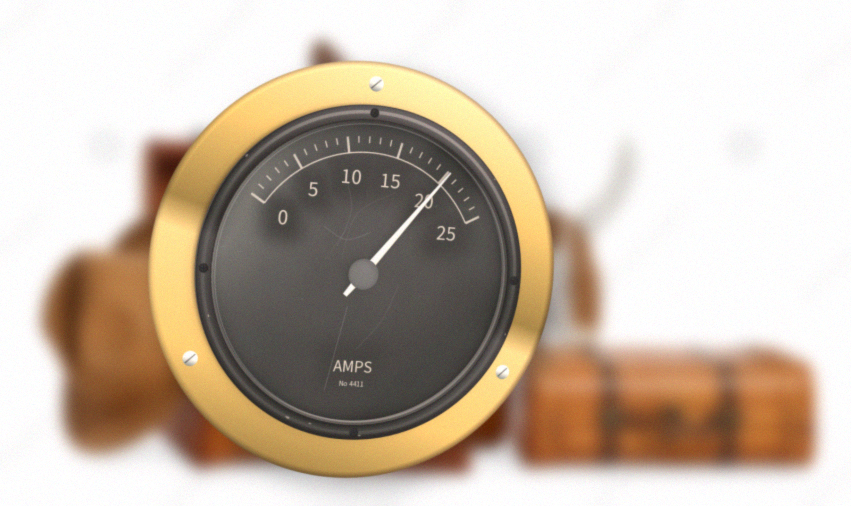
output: **20** A
